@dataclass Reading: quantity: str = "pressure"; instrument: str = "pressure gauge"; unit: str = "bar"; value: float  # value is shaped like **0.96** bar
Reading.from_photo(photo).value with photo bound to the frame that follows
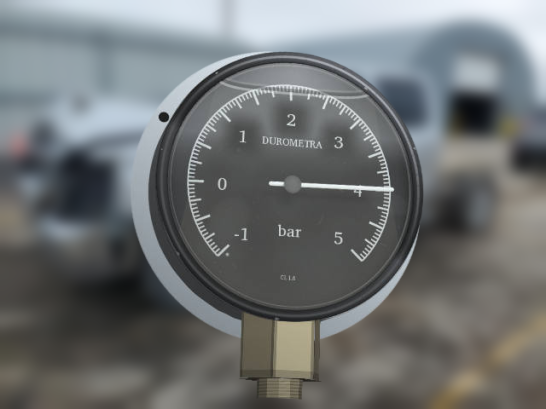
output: **4** bar
